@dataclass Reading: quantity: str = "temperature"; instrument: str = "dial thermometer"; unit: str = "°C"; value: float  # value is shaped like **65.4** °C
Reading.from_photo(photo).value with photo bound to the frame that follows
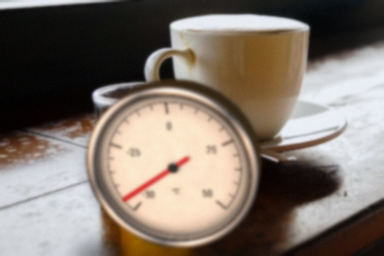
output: **-45** °C
